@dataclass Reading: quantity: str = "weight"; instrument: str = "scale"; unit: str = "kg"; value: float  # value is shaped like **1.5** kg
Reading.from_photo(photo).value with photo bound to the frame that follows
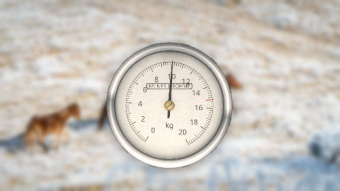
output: **10** kg
